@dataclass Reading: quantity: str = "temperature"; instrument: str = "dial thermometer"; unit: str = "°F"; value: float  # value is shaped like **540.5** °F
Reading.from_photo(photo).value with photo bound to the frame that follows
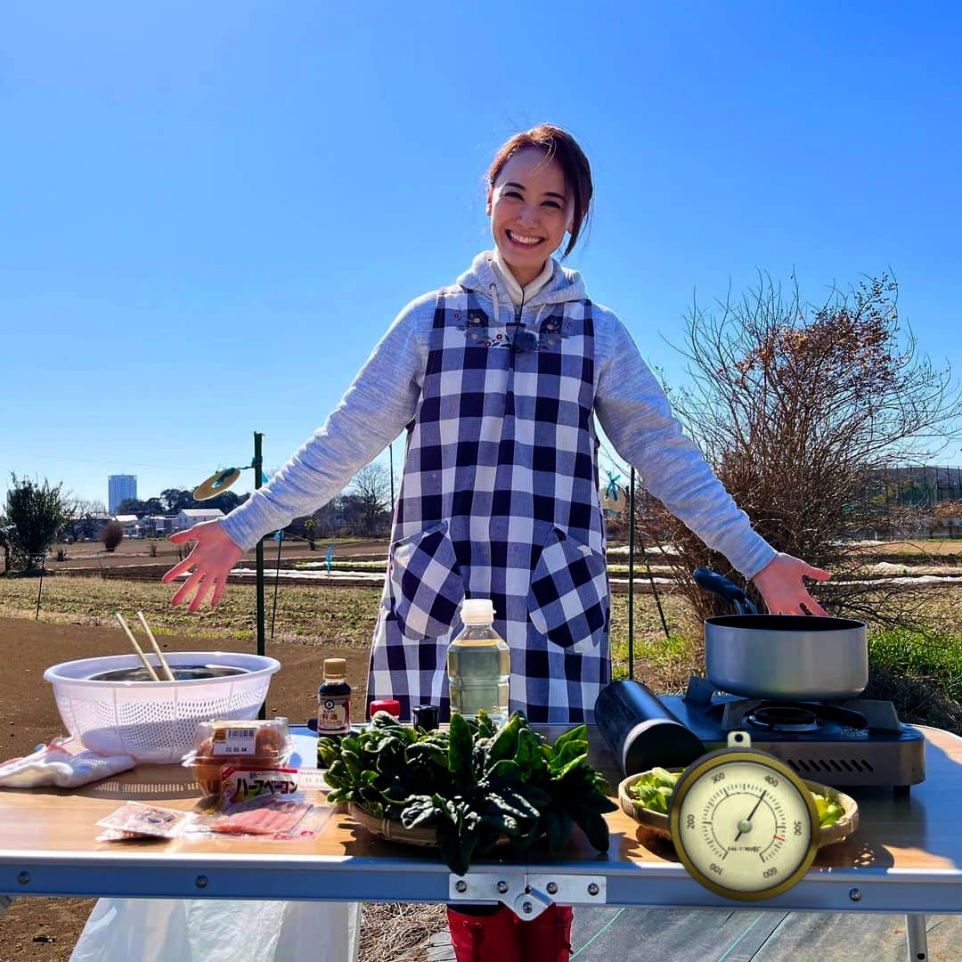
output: **400** °F
